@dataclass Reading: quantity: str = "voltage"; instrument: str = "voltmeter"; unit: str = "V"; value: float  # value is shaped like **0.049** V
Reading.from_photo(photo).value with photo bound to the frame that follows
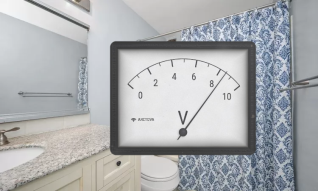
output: **8.5** V
